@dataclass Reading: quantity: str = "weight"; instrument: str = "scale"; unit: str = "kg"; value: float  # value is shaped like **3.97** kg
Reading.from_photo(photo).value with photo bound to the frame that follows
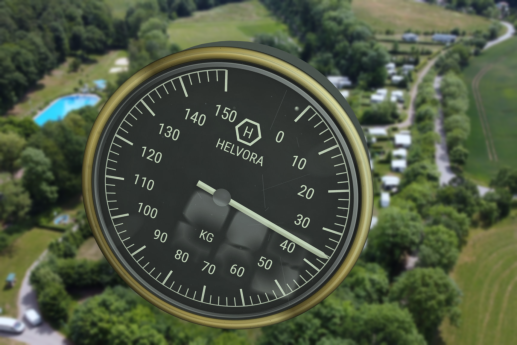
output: **36** kg
